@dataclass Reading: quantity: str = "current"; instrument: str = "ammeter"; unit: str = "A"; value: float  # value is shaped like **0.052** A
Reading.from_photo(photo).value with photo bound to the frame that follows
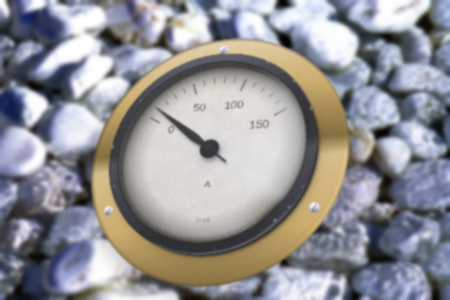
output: **10** A
